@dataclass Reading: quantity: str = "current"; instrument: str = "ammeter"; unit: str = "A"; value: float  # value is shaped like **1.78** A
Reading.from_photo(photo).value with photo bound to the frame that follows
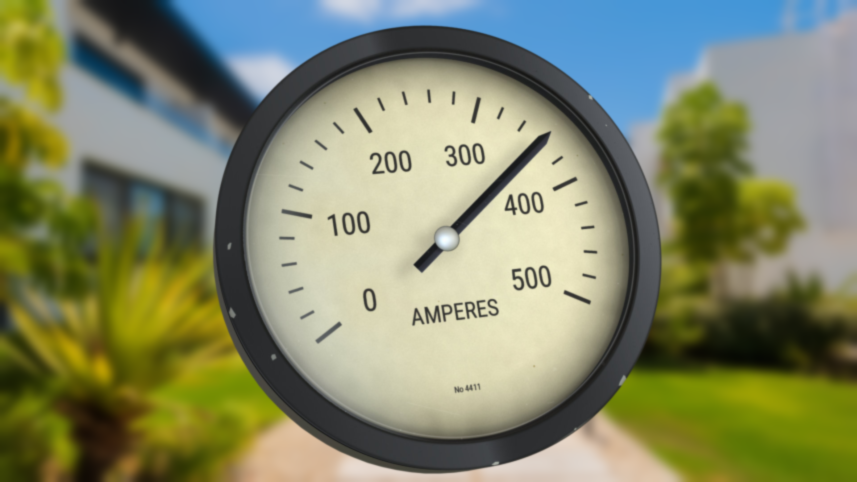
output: **360** A
